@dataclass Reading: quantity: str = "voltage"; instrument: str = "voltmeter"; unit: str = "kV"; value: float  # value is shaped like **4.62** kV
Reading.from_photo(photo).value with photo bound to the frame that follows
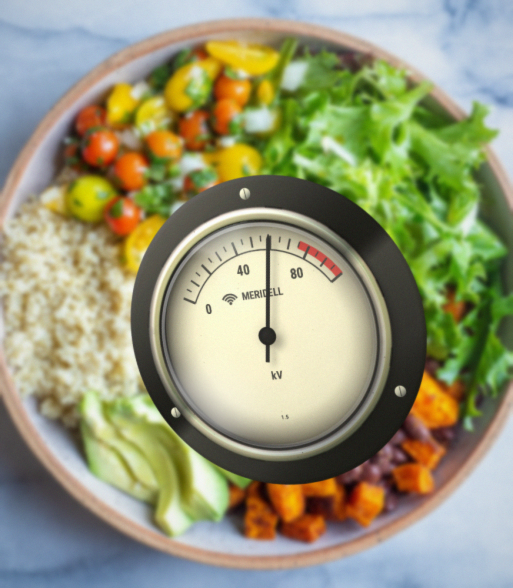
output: **60** kV
